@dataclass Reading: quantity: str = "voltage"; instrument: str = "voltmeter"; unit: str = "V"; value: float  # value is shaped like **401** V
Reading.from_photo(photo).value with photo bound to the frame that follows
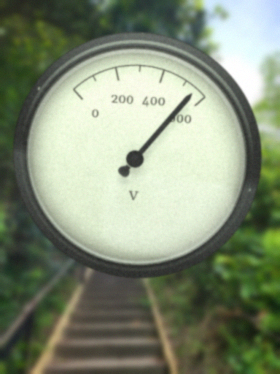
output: **550** V
